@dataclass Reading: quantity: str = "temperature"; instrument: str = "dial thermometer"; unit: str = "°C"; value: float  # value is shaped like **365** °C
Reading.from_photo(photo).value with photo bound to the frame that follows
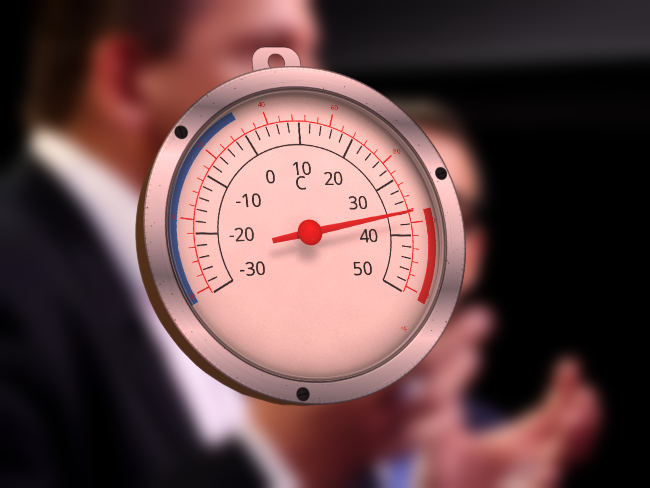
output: **36** °C
